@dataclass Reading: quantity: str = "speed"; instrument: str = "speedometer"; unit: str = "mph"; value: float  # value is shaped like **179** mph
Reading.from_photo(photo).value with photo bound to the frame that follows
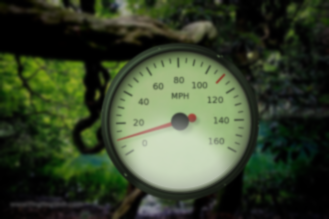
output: **10** mph
